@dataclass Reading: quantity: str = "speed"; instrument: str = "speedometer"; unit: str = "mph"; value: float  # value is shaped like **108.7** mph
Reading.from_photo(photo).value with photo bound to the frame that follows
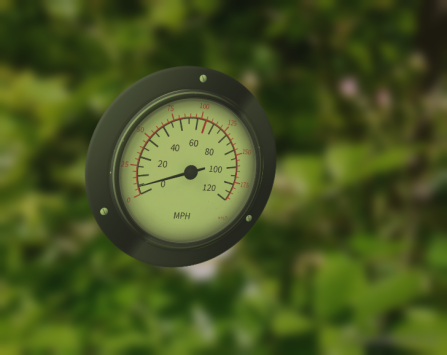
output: **5** mph
